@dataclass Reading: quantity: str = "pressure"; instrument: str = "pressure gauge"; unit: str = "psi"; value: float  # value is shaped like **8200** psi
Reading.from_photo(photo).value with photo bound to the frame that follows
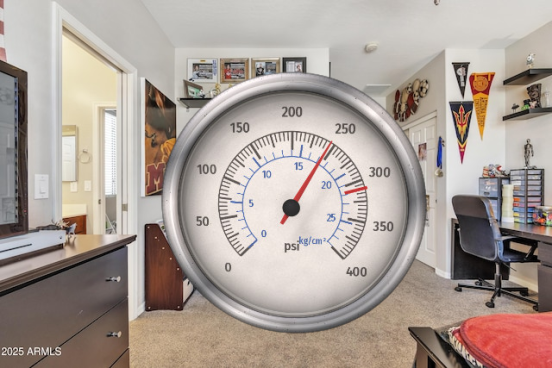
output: **245** psi
